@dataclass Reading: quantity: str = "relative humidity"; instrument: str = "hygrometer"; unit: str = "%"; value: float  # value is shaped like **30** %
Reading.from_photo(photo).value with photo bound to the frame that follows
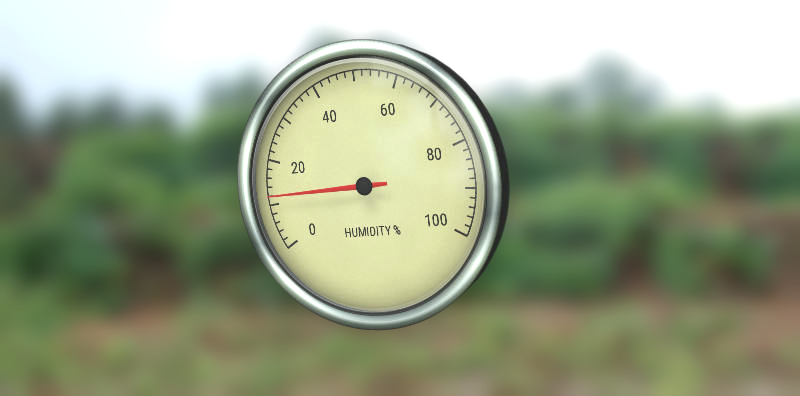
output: **12** %
